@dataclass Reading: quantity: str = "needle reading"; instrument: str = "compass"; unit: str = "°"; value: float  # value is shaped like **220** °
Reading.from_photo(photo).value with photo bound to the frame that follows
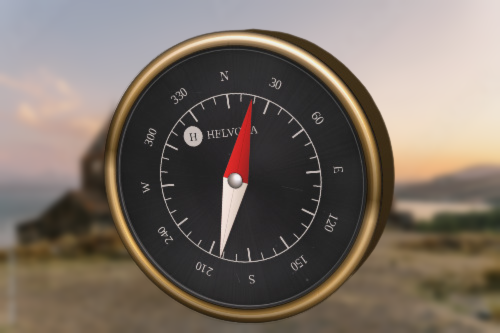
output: **20** °
